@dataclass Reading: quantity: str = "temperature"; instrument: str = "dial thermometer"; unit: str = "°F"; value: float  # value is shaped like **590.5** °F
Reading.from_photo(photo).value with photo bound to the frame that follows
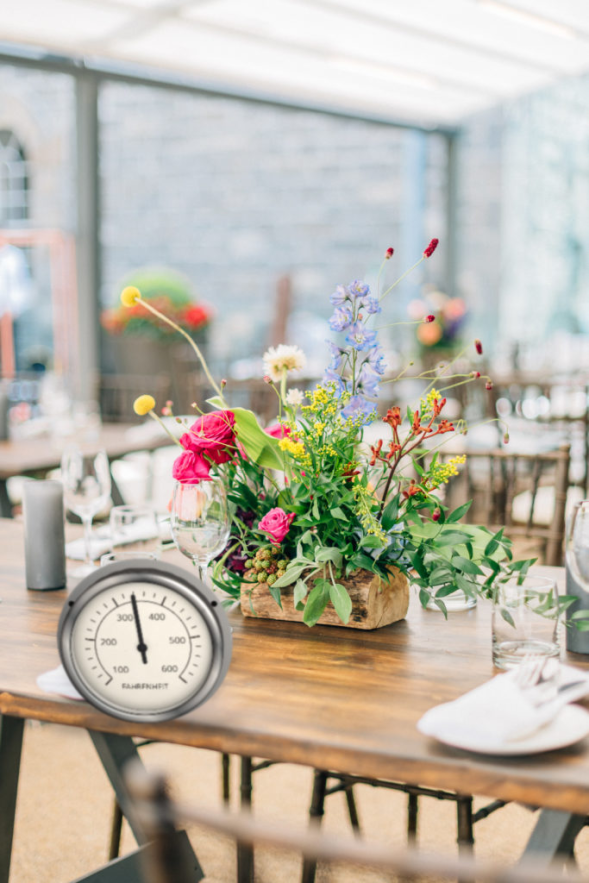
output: **340** °F
